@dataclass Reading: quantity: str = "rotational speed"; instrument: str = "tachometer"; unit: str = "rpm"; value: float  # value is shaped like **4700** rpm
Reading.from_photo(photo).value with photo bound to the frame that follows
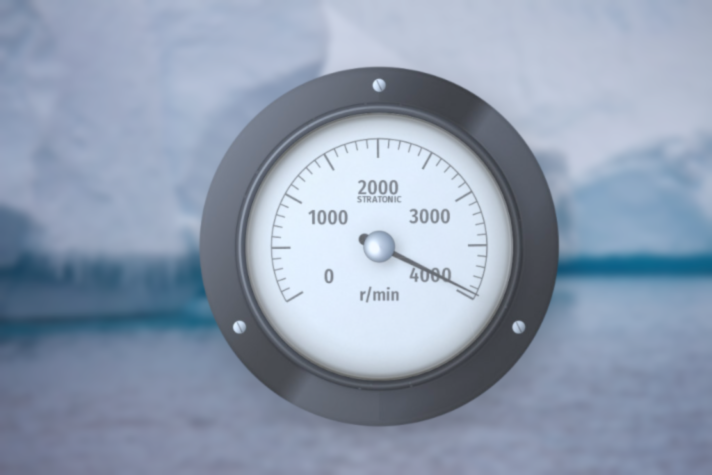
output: **3950** rpm
